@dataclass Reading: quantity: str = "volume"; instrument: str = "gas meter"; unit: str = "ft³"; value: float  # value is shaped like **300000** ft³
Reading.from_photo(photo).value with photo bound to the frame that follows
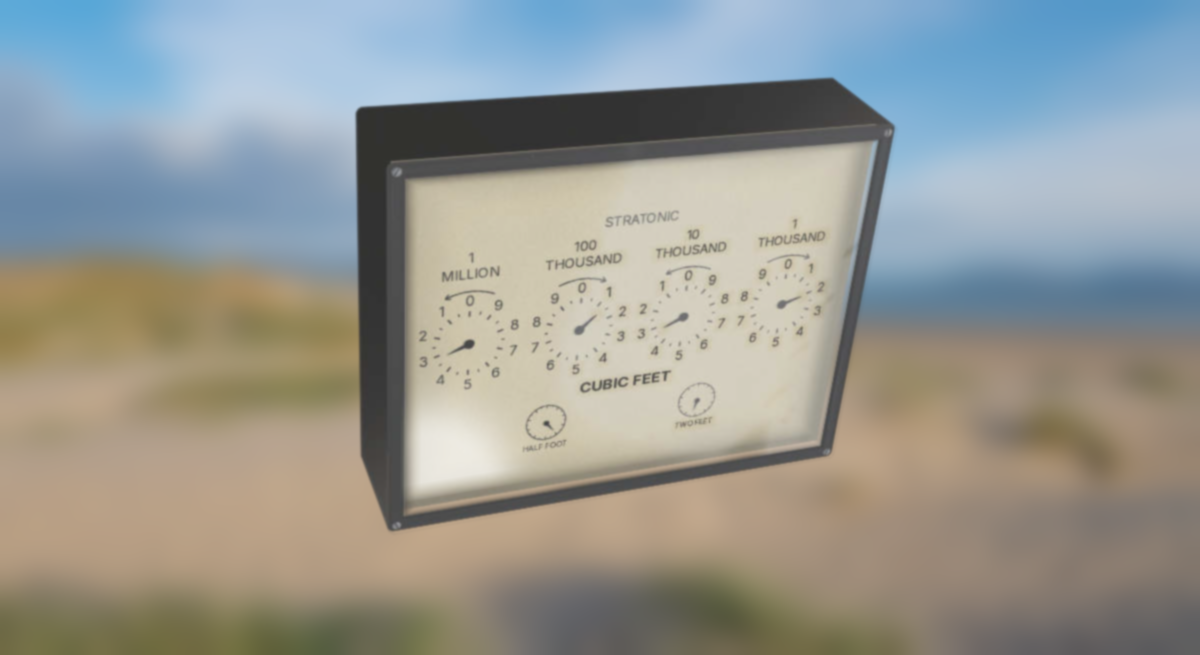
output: **313200** ft³
